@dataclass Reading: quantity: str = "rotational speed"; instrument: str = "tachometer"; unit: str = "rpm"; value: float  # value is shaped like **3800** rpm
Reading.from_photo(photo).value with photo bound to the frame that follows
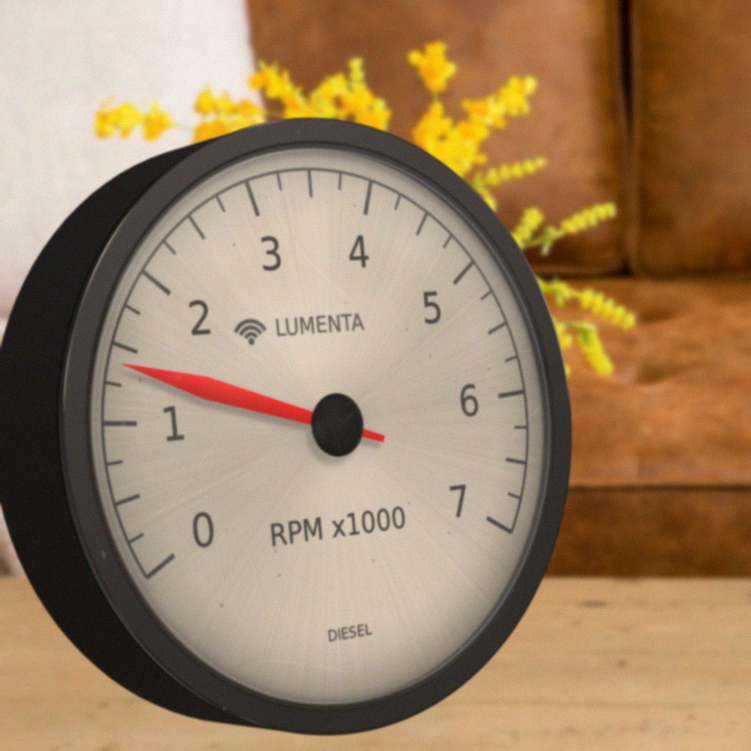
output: **1375** rpm
